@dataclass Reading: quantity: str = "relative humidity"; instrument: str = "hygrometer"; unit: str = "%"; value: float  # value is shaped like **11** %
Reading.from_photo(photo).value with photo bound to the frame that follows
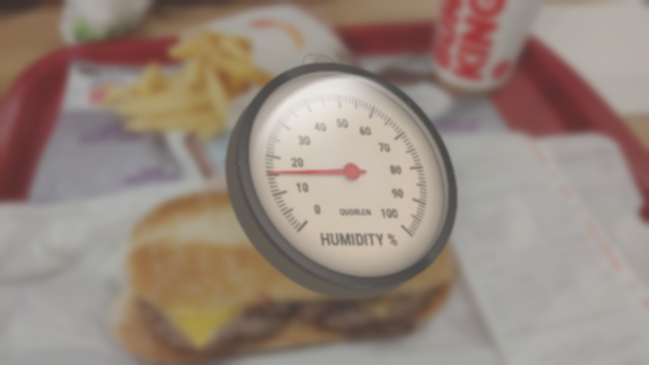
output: **15** %
